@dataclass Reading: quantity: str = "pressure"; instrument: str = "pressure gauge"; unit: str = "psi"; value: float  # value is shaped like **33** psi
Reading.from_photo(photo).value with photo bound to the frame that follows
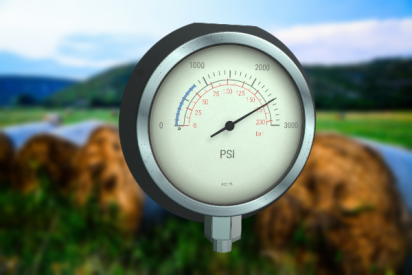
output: **2500** psi
